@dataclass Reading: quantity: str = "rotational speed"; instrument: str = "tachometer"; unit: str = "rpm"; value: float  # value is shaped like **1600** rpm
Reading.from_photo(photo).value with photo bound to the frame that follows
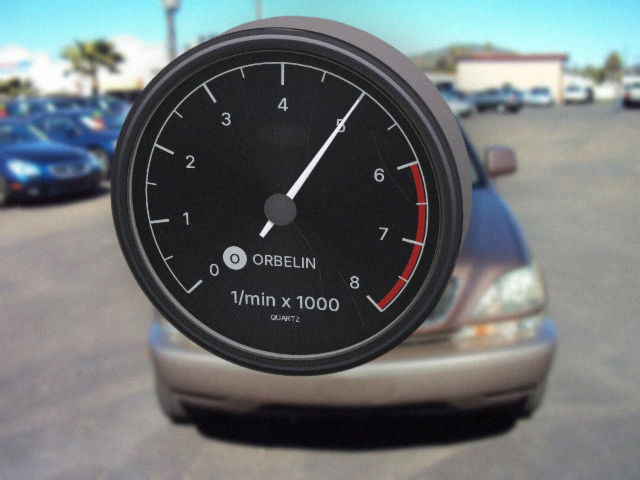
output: **5000** rpm
